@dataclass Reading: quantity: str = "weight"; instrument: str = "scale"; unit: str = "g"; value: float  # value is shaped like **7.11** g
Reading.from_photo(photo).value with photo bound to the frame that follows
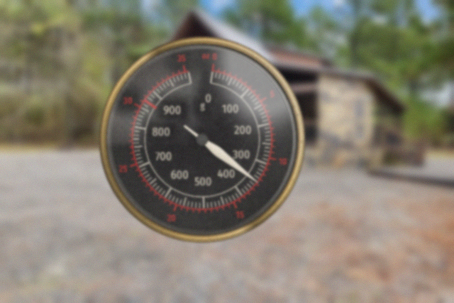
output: **350** g
